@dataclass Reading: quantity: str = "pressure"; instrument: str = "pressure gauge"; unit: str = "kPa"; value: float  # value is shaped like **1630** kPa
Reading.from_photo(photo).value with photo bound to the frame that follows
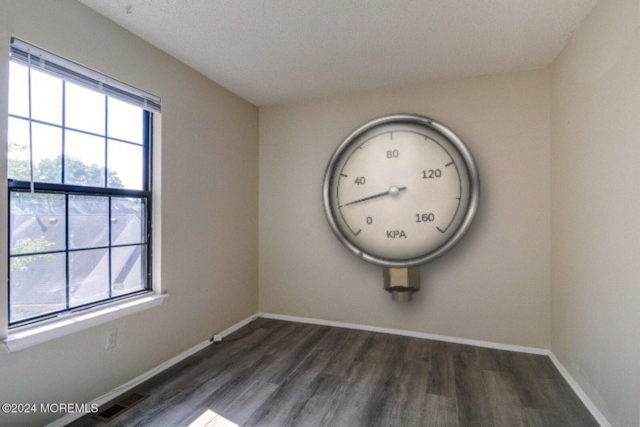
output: **20** kPa
